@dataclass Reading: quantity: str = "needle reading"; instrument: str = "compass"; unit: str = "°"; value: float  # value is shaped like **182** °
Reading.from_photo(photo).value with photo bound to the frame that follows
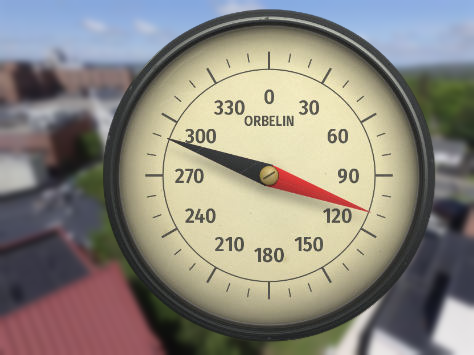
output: **110** °
